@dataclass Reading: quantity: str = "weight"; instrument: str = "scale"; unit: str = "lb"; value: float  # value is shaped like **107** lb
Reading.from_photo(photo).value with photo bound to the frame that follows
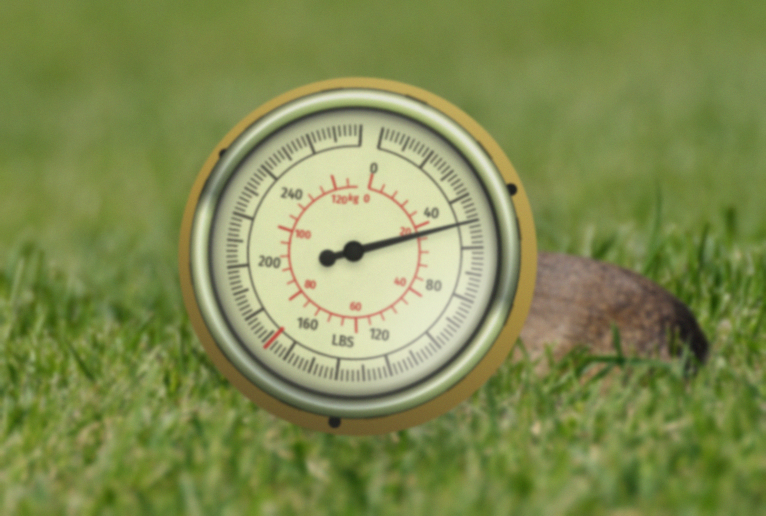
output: **50** lb
